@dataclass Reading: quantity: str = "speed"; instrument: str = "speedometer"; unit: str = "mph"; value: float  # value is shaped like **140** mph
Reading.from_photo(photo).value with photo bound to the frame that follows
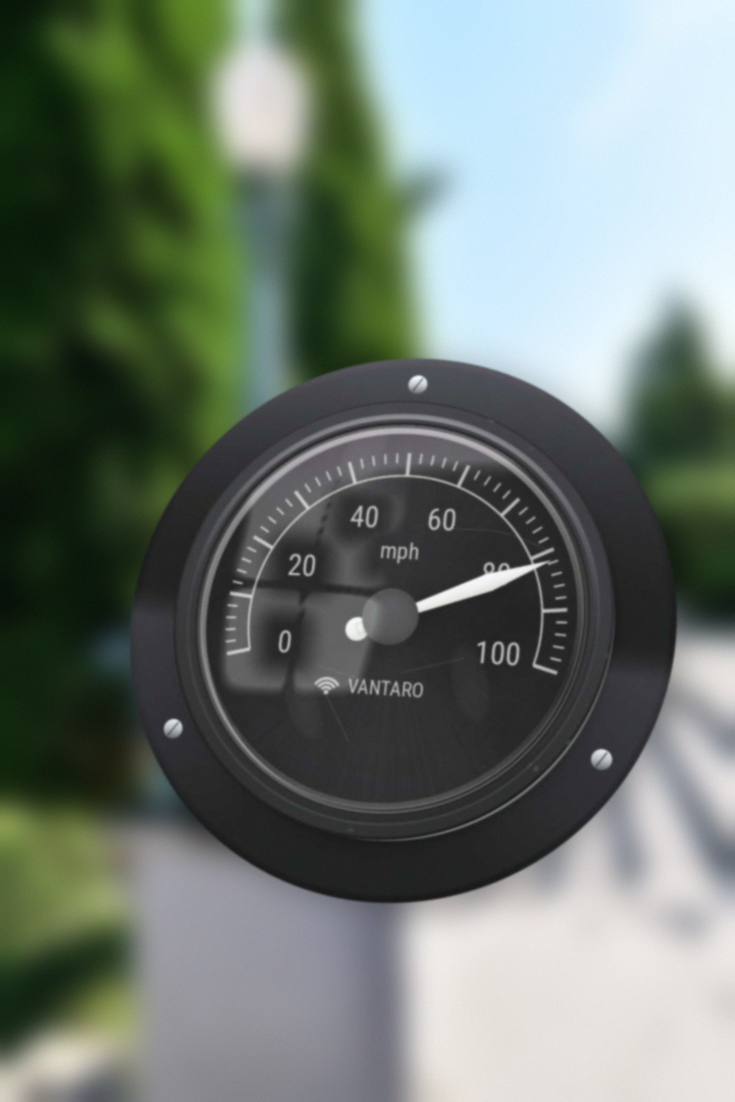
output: **82** mph
